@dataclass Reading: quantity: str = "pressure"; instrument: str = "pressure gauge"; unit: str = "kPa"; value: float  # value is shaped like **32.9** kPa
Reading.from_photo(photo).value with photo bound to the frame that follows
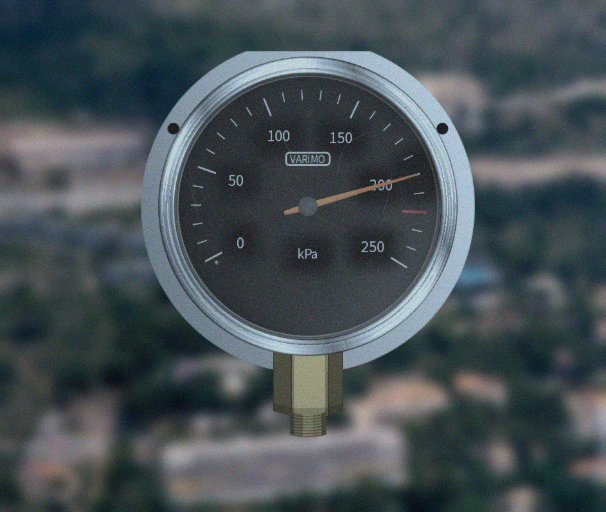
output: **200** kPa
